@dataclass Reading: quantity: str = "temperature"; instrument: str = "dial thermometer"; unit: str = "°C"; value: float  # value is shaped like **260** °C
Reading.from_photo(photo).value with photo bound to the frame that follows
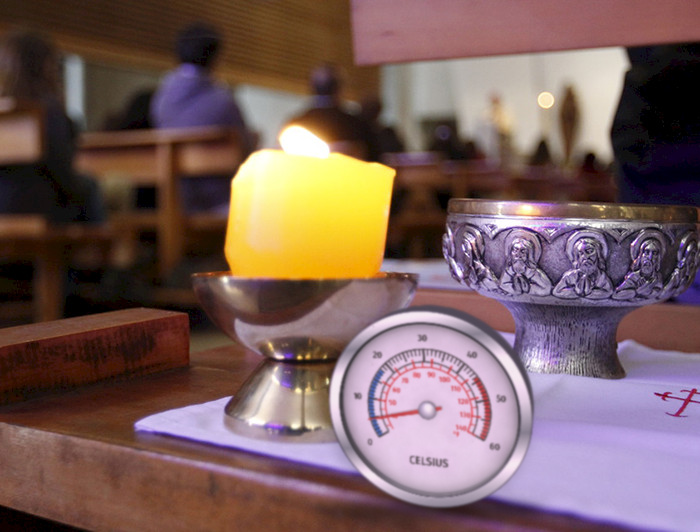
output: **5** °C
